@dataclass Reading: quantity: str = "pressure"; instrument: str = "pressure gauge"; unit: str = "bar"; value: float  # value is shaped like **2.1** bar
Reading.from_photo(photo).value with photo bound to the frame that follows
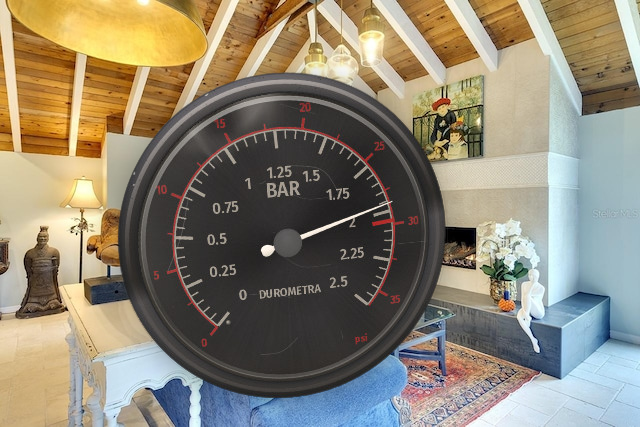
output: **1.95** bar
